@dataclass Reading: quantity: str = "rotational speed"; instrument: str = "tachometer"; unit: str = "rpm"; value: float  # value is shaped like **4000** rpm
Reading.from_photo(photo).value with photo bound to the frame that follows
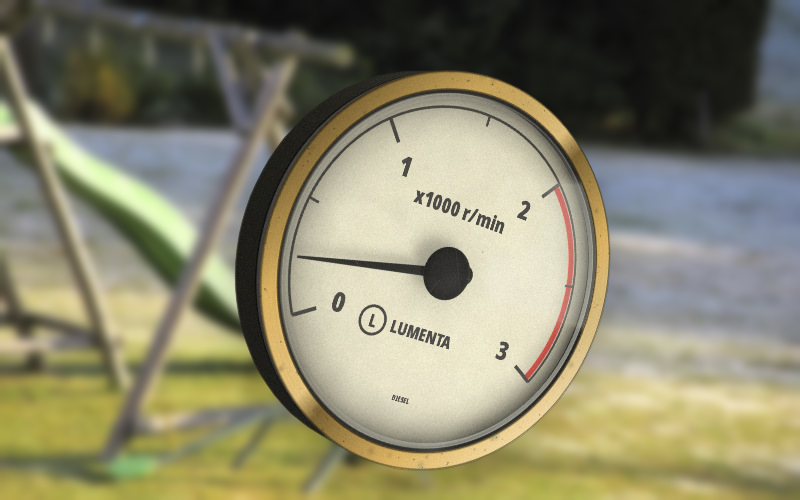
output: **250** rpm
